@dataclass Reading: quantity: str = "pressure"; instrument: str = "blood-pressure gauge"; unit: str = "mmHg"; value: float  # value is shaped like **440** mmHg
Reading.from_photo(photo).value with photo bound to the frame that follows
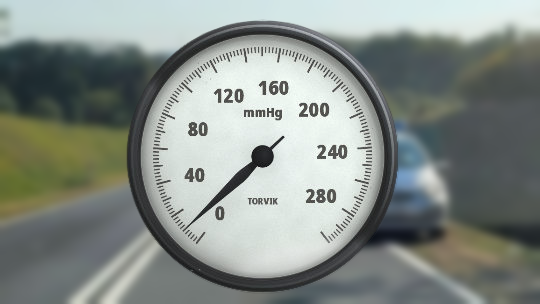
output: **10** mmHg
